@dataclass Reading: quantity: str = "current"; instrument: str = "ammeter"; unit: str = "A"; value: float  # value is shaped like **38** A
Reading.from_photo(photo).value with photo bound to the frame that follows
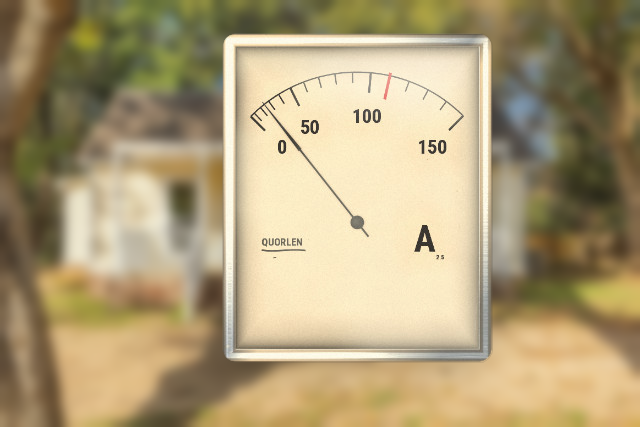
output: **25** A
